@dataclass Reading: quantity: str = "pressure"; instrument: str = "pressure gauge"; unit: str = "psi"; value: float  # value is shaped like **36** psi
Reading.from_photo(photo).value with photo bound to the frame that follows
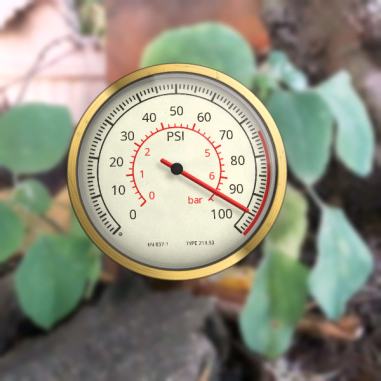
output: **95** psi
